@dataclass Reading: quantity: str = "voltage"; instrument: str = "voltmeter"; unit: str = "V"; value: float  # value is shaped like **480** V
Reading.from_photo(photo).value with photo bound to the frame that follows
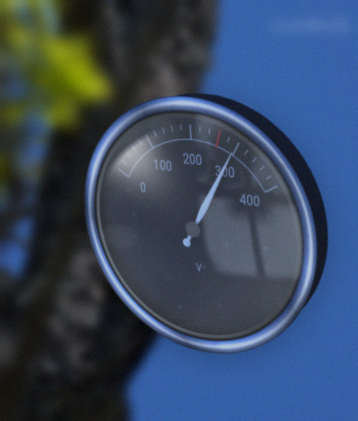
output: **300** V
